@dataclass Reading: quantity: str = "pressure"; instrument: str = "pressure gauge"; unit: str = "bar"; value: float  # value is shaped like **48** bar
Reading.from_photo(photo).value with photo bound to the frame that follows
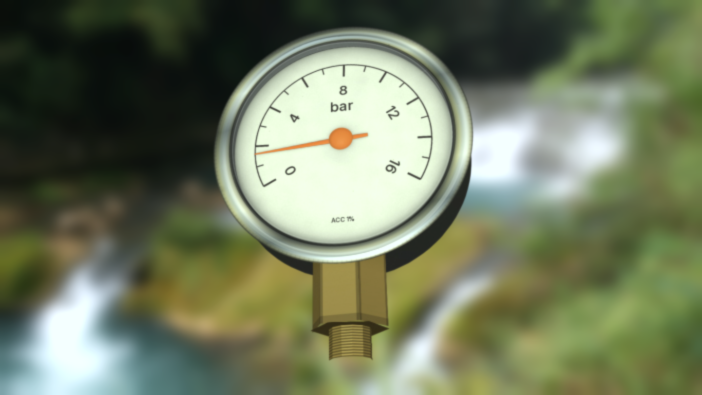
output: **1.5** bar
